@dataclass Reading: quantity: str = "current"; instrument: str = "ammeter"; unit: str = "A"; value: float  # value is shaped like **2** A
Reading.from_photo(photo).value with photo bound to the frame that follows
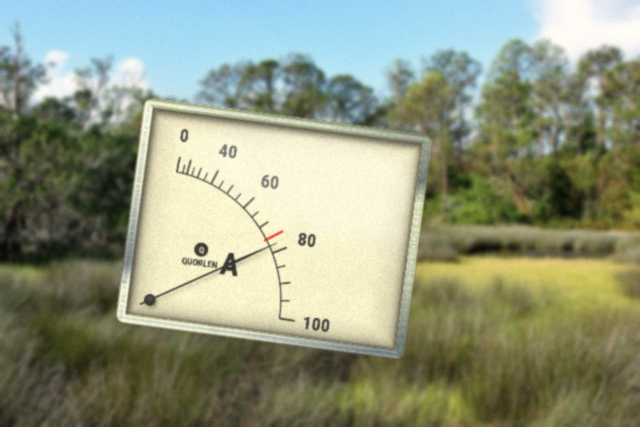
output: **77.5** A
